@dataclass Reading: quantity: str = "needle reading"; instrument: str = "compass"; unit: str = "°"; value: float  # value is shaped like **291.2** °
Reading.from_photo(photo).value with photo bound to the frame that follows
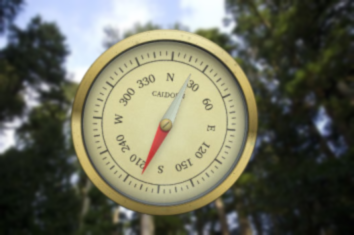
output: **200** °
